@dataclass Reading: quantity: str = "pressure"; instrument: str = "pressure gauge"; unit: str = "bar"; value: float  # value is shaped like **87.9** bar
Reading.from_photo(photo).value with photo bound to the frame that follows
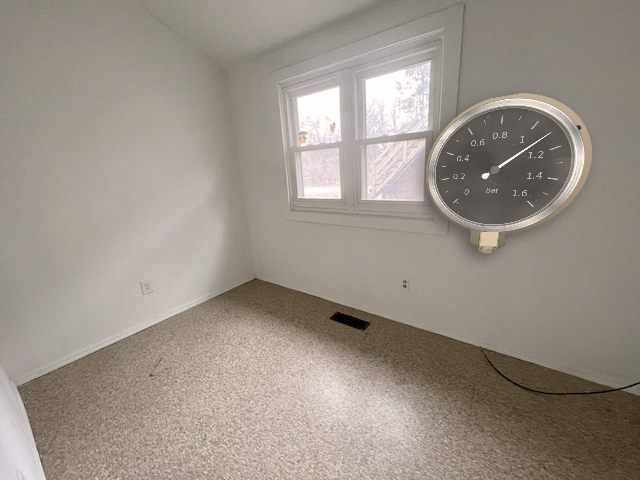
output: **1.1** bar
